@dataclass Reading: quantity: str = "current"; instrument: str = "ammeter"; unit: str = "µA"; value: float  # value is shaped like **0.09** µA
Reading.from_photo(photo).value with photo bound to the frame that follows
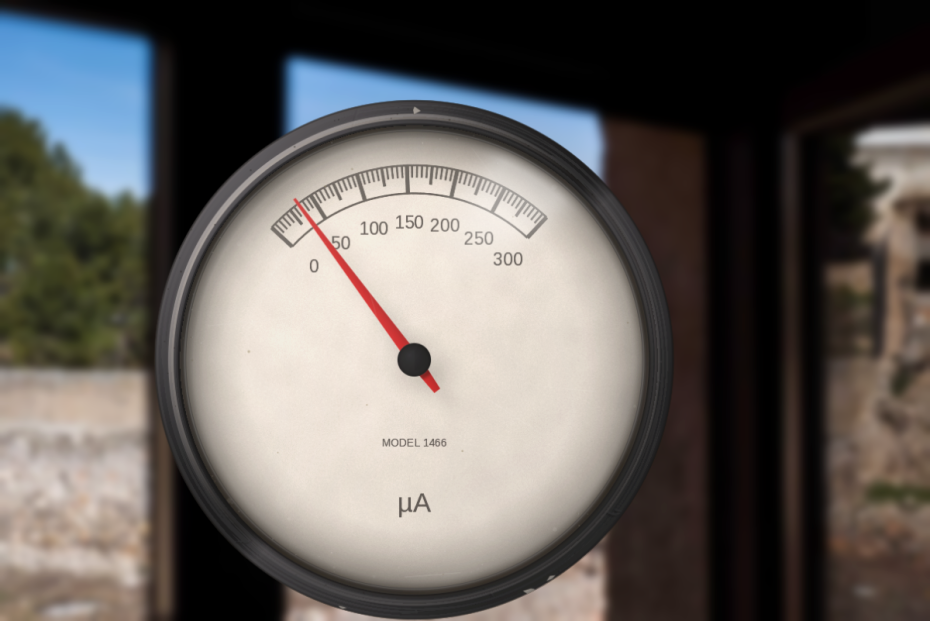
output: **35** µA
